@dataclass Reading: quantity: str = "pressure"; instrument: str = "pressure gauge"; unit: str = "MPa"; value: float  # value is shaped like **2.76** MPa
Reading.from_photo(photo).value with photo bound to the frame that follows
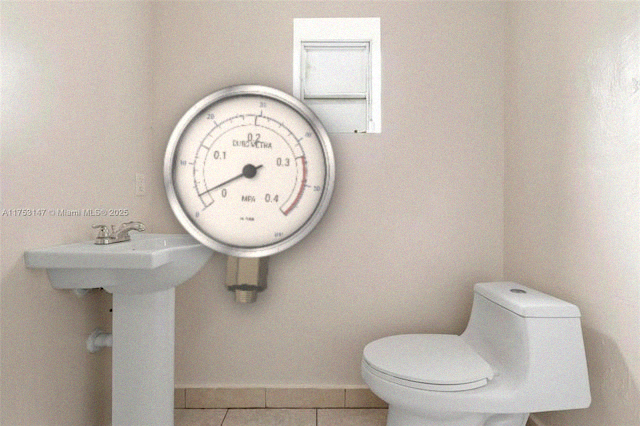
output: **0.02** MPa
